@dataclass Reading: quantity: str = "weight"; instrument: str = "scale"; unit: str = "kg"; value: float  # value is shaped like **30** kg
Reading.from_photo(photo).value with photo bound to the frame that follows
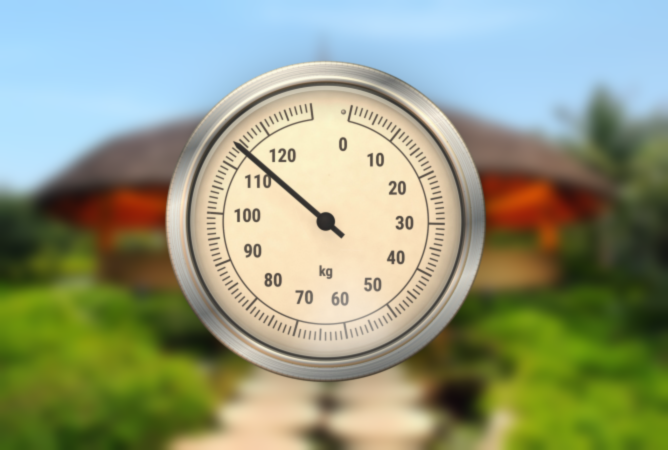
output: **114** kg
